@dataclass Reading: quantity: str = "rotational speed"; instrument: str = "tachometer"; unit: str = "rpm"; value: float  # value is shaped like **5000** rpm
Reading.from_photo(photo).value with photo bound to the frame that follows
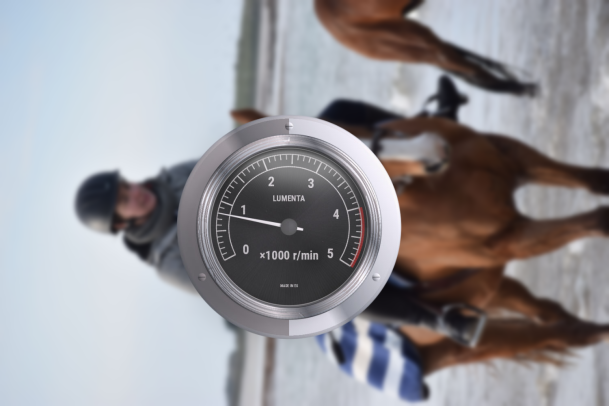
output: **800** rpm
